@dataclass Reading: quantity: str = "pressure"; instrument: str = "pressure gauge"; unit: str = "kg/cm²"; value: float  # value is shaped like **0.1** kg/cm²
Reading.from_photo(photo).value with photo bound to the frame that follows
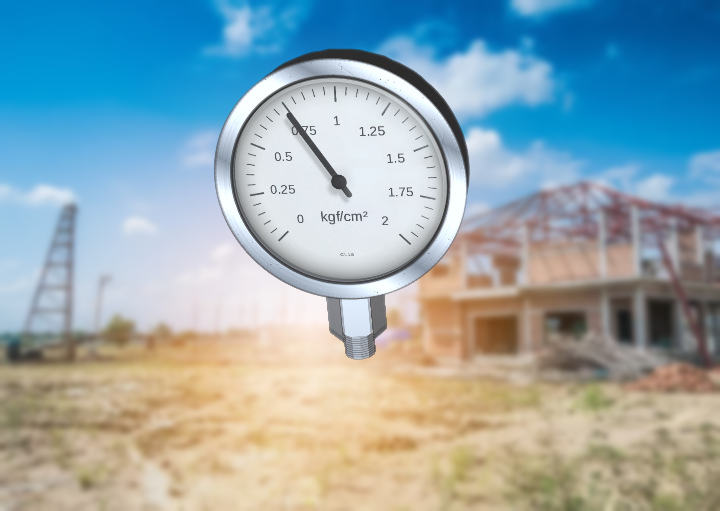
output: **0.75** kg/cm²
